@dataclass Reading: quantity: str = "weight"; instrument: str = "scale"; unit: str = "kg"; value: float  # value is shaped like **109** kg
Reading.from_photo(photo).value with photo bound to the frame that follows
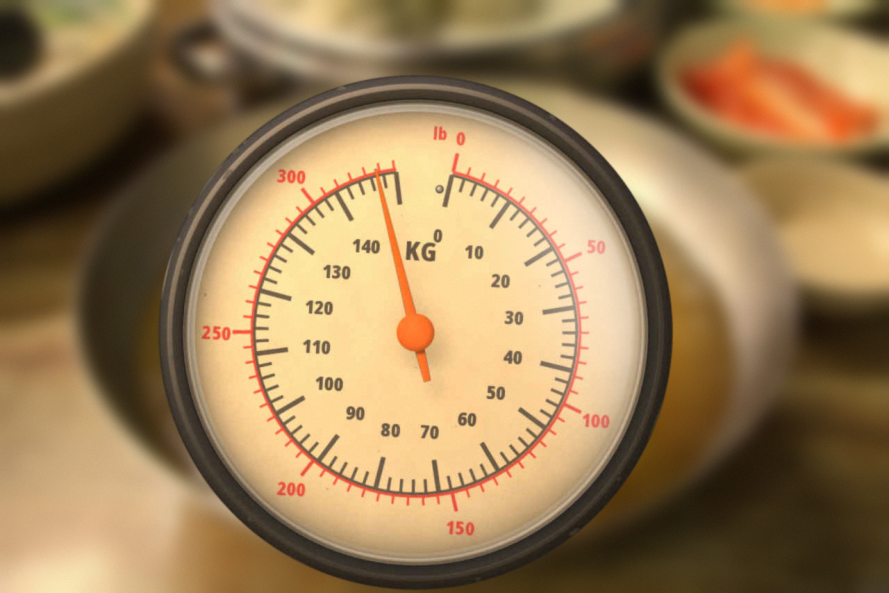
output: **147** kg
